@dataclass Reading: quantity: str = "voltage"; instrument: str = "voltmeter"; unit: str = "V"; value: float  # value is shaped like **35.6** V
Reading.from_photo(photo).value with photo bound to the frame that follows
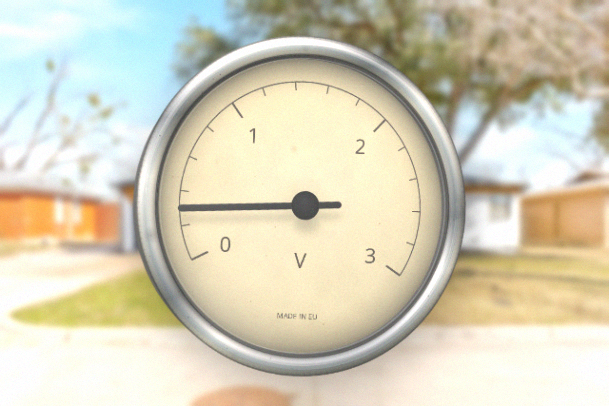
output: **0.3** V
